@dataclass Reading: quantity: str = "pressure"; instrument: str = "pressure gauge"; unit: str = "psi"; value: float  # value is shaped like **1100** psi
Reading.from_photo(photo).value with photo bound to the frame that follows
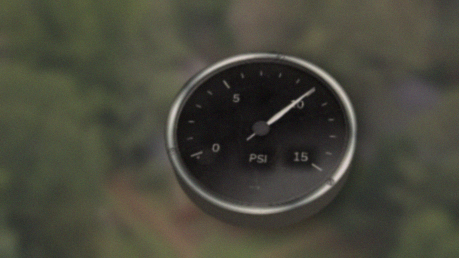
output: **10** psi
